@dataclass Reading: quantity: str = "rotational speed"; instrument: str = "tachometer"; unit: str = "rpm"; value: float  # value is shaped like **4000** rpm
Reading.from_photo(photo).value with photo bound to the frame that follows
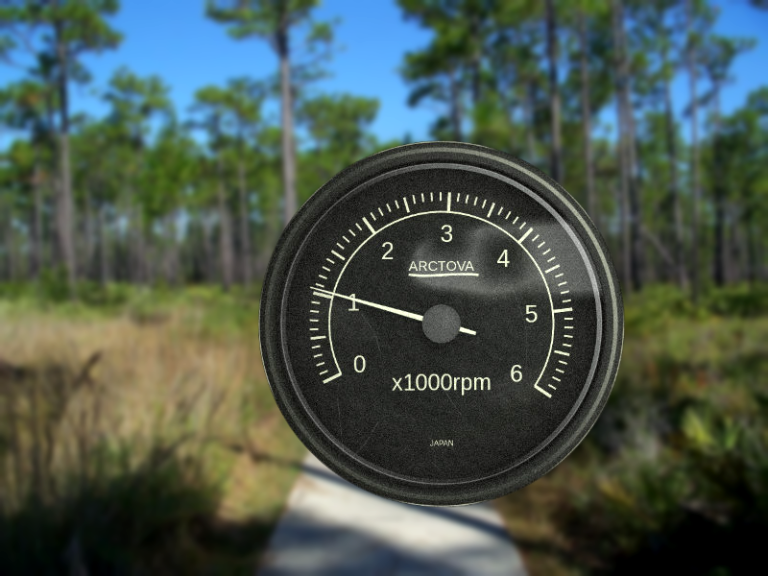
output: **1050** rpm
